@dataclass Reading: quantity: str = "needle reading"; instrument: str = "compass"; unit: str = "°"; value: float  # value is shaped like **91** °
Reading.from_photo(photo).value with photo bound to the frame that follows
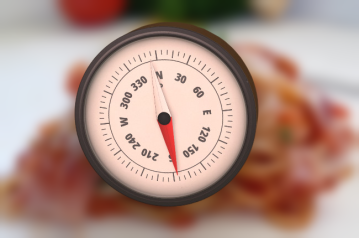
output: **175** °
